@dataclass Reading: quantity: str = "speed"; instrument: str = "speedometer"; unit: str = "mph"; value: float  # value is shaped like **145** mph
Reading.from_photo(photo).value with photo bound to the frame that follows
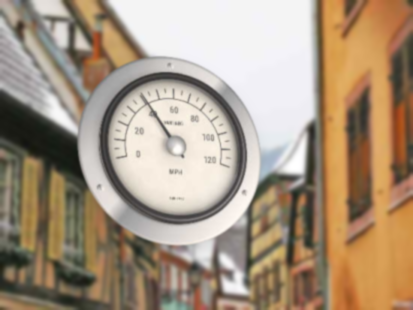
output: **40** mph
